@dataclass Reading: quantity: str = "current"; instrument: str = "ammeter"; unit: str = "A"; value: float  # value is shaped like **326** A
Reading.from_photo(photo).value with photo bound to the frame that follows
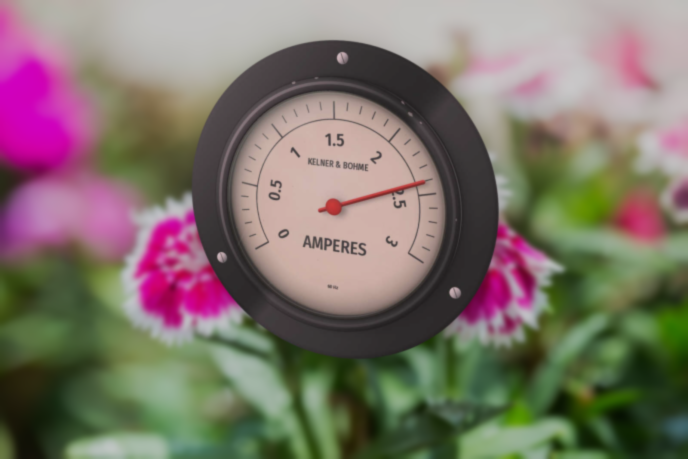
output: **2.4** A
